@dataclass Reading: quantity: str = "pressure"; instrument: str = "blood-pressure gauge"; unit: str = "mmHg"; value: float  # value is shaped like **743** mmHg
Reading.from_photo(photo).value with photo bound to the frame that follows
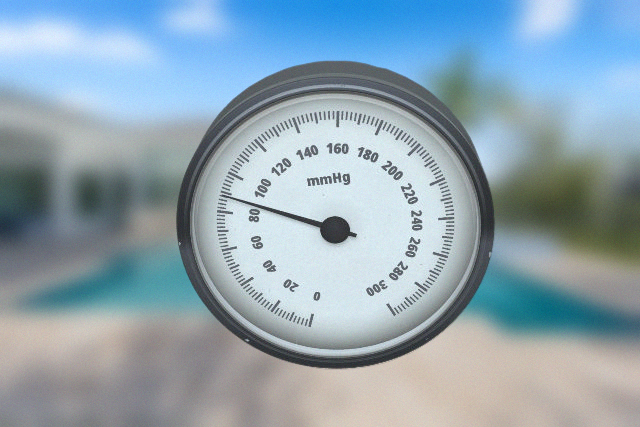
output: **90** mmHg
